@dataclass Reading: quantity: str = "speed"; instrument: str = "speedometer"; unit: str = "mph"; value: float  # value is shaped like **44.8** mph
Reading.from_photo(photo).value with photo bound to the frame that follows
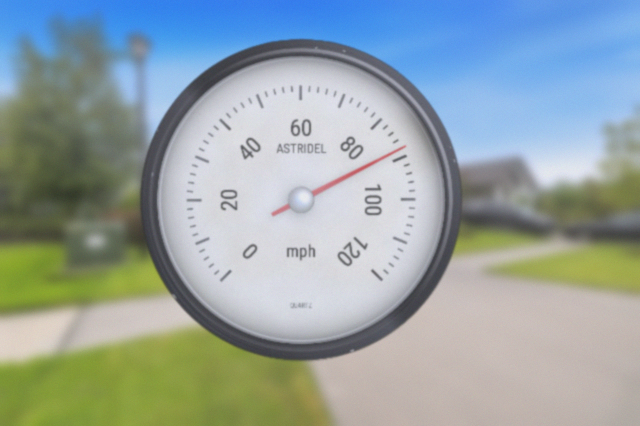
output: **88** mph
